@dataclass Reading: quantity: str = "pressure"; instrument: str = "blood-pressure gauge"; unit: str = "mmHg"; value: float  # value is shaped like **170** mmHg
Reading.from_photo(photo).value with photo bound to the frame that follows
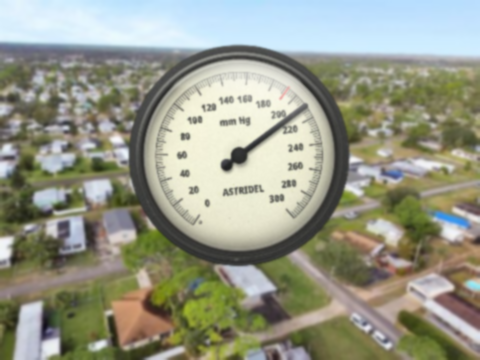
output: **210** mmHg
